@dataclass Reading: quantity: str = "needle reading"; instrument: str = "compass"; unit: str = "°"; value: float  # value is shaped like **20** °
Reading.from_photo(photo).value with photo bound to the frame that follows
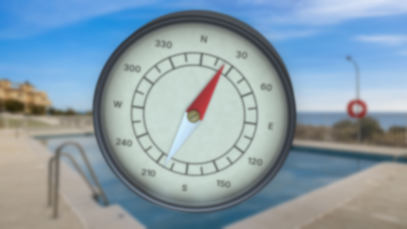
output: **22.5** °
